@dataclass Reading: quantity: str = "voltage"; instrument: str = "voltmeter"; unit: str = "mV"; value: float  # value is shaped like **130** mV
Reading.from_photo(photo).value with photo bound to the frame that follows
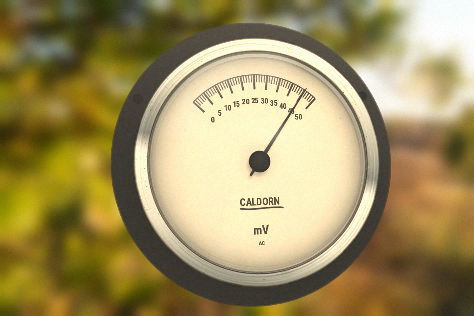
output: **45** mV
